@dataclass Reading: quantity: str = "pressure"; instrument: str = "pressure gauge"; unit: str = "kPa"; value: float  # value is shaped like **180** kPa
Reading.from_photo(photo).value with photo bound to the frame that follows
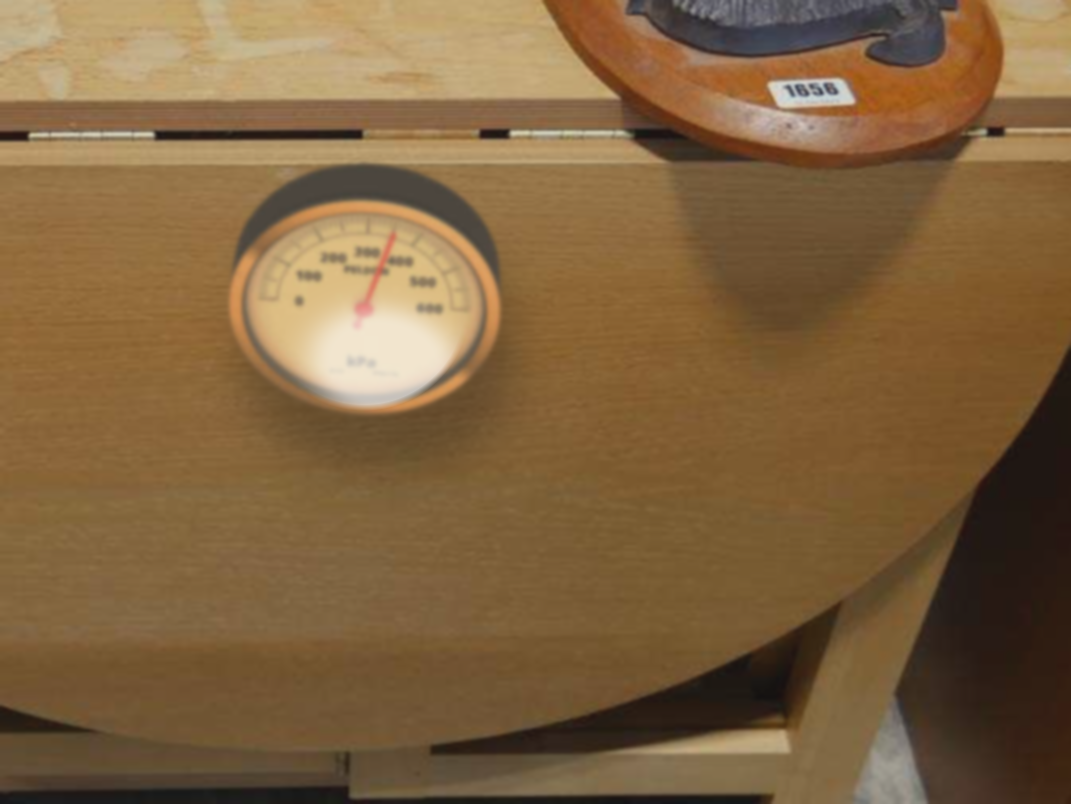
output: **350** kPa
